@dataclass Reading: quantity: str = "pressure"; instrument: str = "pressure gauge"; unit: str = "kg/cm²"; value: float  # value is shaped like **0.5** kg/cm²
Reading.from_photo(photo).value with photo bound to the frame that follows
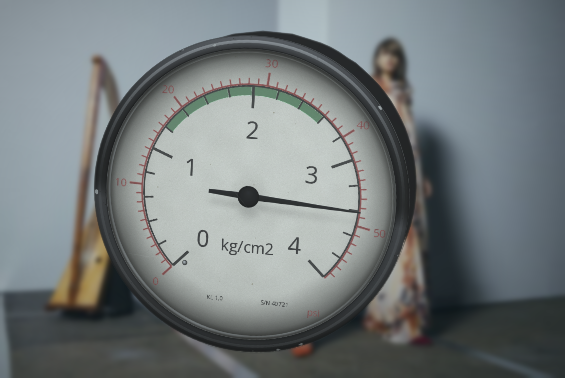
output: **3.4** kg/cm²
